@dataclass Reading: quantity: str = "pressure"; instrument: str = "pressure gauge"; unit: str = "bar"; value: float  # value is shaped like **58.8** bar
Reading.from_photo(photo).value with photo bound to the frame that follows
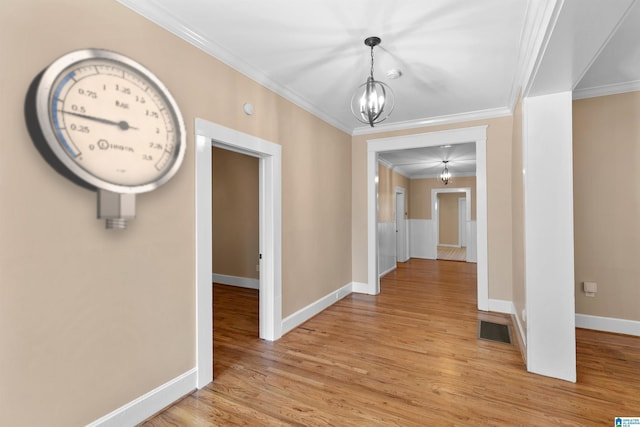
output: **0.4** bar
